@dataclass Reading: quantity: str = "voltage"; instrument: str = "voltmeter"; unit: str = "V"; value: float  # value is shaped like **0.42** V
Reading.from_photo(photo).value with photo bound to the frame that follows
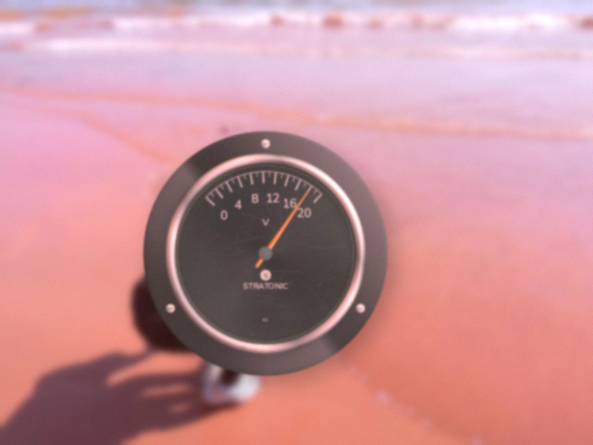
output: **18** V
